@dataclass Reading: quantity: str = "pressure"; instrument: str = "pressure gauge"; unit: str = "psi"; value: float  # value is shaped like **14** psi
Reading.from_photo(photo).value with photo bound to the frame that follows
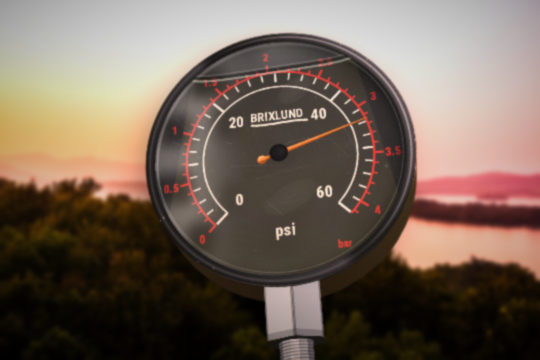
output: **46** psi
